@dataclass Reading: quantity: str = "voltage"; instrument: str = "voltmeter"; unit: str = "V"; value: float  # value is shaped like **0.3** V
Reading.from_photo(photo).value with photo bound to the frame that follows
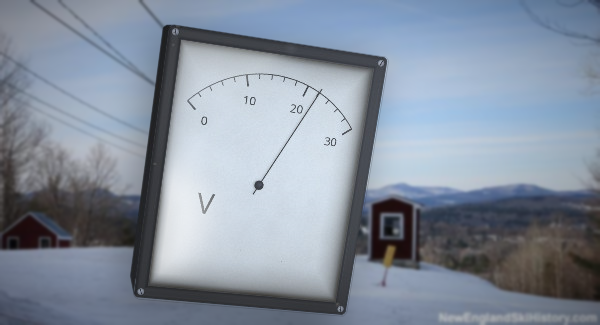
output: **22** V
